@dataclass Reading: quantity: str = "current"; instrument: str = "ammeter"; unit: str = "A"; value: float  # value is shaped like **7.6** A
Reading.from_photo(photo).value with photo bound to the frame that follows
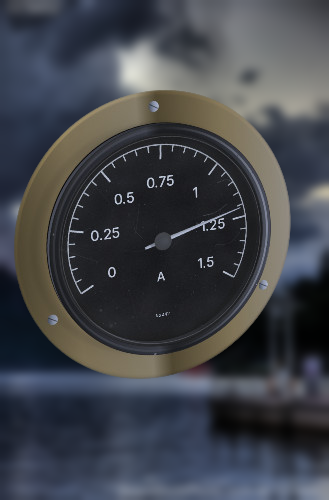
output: **1.2** A
